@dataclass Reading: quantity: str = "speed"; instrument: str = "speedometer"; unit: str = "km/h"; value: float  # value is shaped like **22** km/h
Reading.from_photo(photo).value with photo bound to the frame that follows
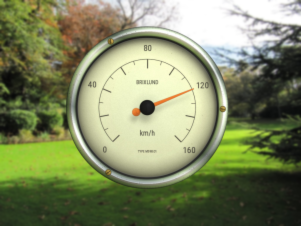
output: **120** km/h
